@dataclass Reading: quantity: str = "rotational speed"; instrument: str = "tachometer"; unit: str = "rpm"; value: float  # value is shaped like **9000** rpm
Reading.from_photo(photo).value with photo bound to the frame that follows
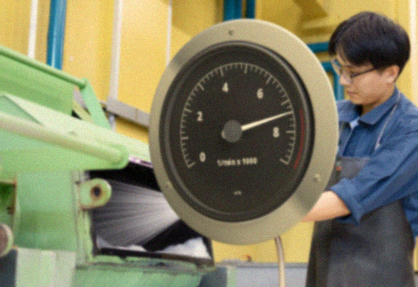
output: **7400** rpm
